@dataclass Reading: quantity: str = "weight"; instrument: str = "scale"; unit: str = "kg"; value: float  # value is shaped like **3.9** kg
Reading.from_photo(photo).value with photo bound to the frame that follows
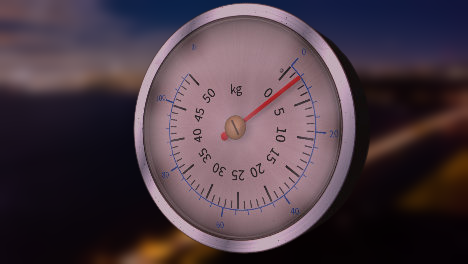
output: **2** kg
